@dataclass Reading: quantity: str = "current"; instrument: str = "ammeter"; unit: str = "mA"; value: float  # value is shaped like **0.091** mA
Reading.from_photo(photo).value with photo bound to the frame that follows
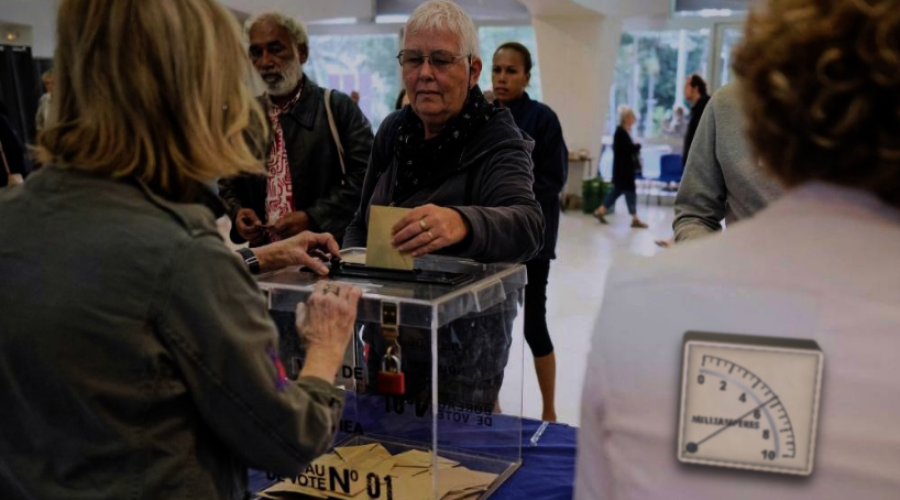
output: **5.5** mA
